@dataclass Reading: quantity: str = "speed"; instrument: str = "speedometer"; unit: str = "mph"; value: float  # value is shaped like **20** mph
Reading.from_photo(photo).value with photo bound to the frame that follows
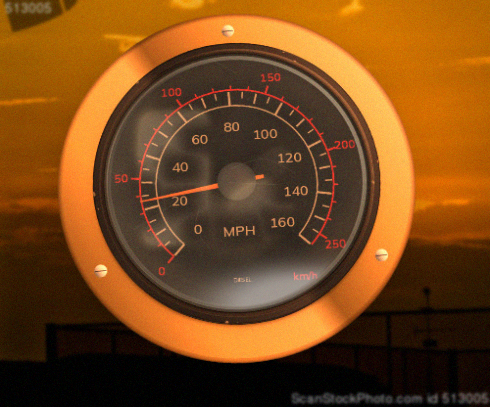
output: **22.5** mph
